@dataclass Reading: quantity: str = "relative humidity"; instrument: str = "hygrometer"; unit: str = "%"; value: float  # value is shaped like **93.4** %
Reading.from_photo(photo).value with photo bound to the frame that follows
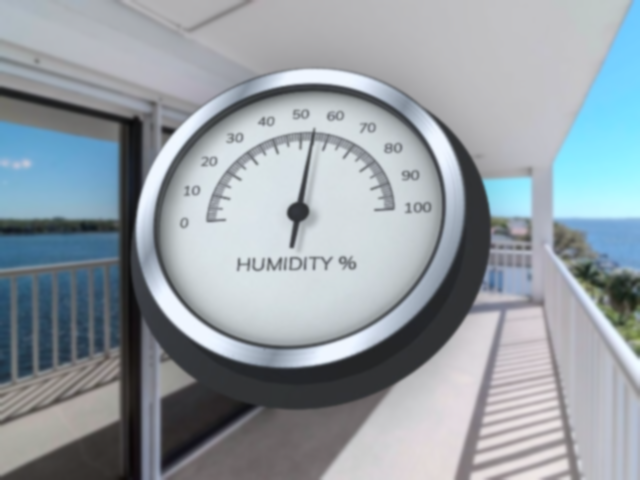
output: **55** %
